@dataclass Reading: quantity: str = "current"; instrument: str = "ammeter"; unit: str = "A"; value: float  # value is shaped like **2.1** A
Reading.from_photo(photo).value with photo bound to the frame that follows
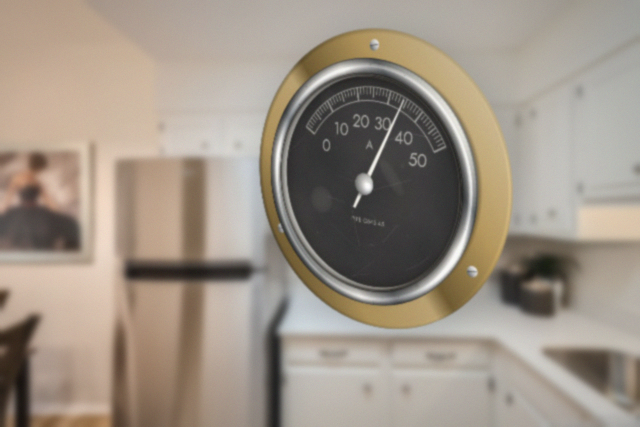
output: **35** A
